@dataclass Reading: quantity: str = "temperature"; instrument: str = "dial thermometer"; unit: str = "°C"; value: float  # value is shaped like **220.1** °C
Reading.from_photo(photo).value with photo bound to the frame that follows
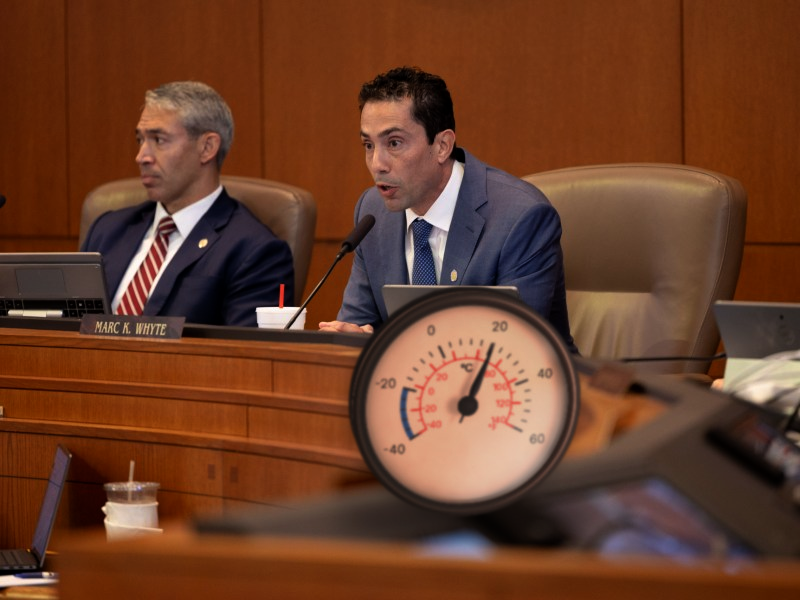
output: **20** °C
